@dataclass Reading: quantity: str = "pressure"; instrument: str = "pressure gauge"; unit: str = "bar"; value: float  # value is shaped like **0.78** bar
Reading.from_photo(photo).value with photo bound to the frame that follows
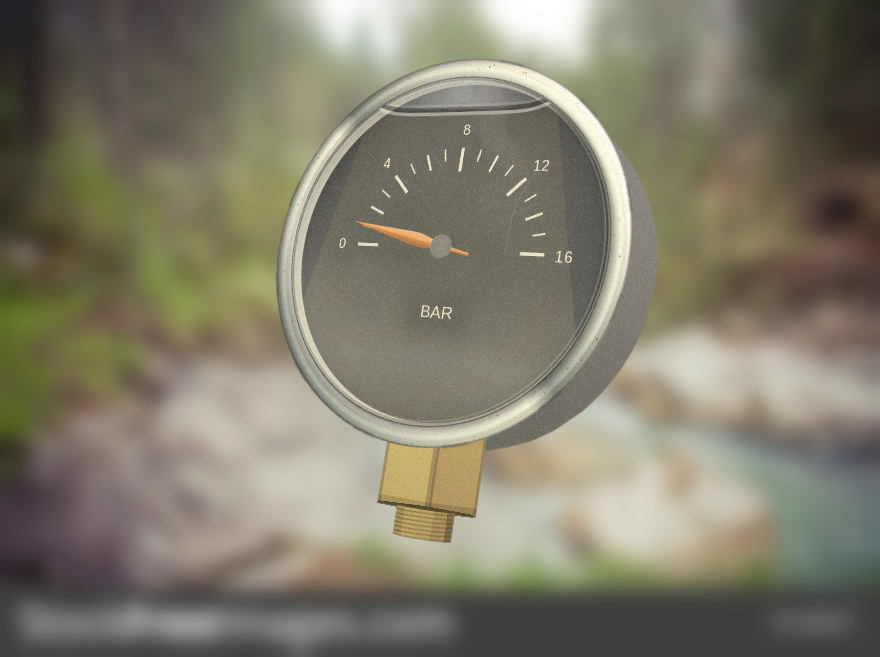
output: **1** bar
